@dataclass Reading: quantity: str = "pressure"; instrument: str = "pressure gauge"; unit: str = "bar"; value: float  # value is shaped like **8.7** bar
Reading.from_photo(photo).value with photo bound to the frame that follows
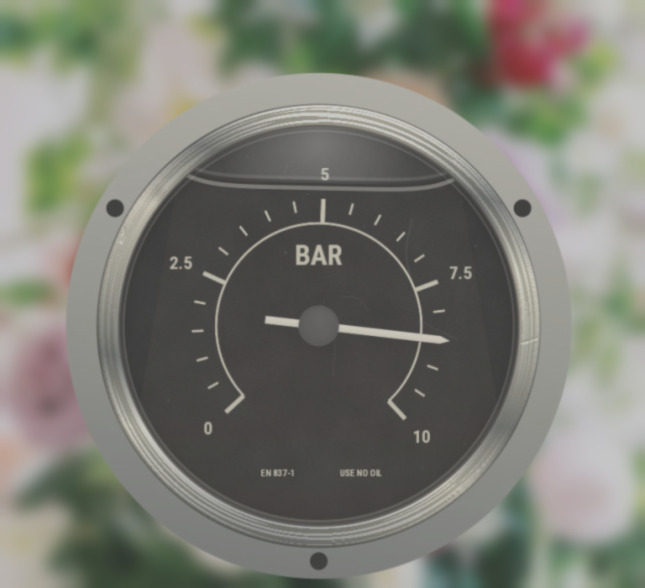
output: **8.5** bar
